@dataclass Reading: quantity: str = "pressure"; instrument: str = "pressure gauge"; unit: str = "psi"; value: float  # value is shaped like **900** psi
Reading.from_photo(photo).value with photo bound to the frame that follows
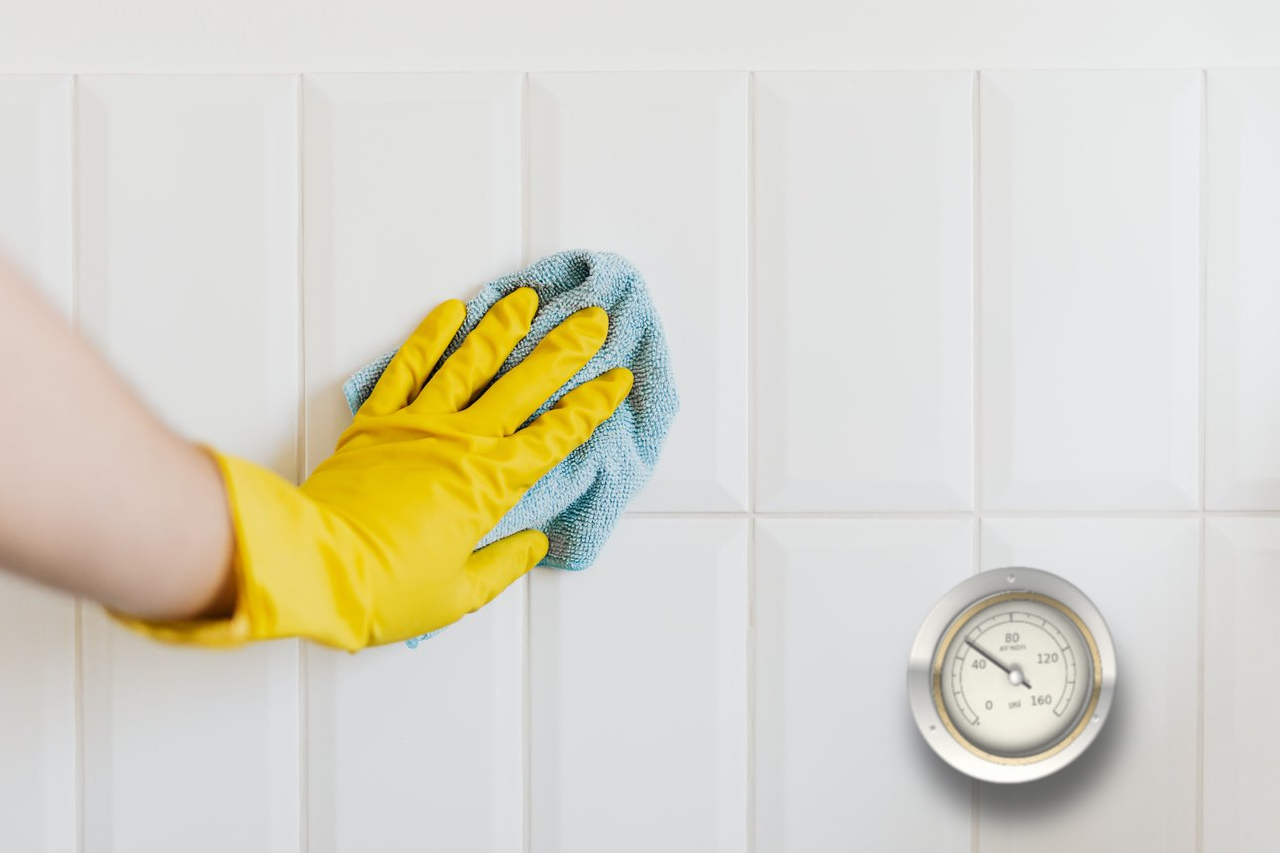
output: **50** psi
